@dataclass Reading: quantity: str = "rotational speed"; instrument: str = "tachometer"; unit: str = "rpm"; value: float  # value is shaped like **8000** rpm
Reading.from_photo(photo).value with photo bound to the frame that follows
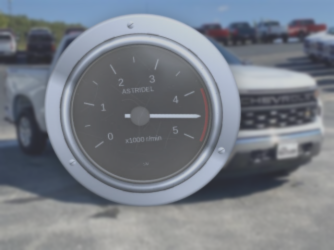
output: **4500** rpm
